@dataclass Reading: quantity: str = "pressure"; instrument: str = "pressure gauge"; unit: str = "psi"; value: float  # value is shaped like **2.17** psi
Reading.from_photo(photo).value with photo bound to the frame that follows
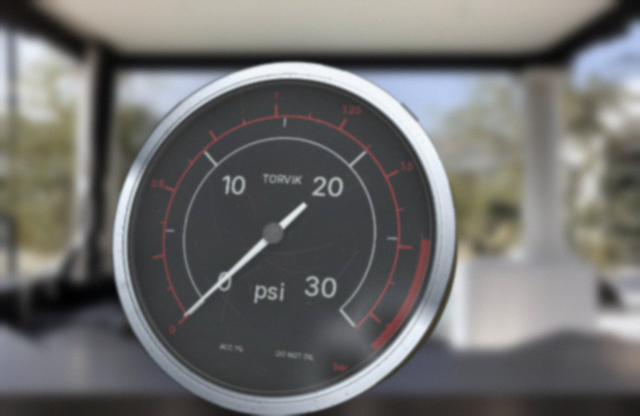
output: **0** psi
